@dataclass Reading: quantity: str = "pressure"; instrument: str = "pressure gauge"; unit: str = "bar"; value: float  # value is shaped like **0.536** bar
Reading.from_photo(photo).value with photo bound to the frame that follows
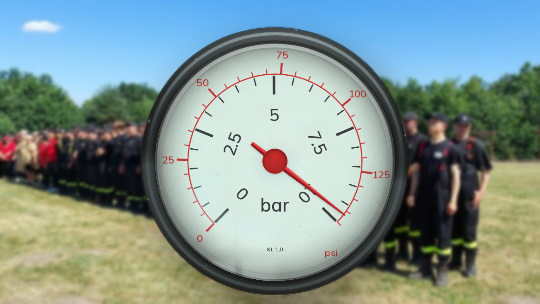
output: **9.75** bar
